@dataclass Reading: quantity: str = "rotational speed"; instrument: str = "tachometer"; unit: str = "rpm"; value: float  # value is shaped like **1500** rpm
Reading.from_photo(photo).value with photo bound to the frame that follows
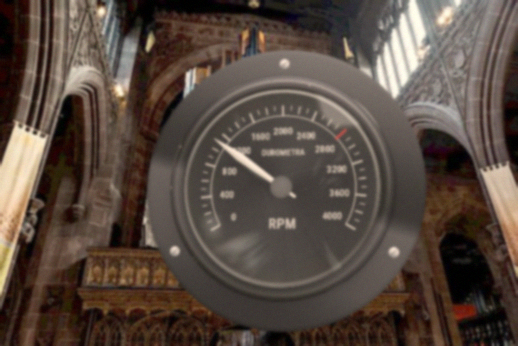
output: **1100** rpm
